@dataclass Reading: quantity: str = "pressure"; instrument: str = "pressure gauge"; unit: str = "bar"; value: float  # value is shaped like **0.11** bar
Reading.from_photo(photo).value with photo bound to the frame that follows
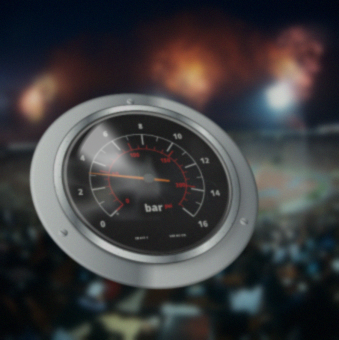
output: **3** bar
